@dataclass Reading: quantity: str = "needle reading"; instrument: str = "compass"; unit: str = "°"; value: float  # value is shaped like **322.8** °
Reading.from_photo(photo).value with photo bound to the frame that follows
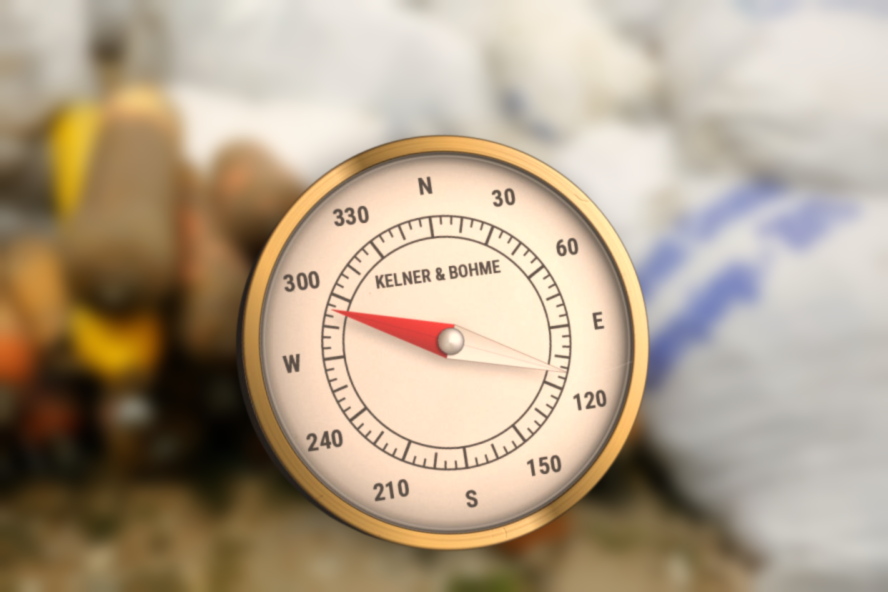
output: **292.5** °
